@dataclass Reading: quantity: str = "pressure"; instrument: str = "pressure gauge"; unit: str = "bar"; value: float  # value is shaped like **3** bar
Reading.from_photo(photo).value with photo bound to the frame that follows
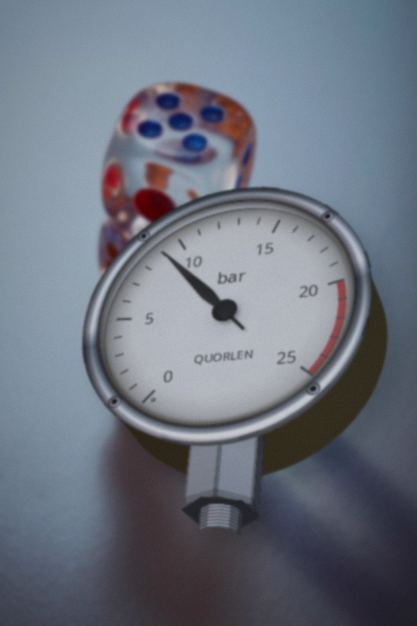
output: **9** bar
